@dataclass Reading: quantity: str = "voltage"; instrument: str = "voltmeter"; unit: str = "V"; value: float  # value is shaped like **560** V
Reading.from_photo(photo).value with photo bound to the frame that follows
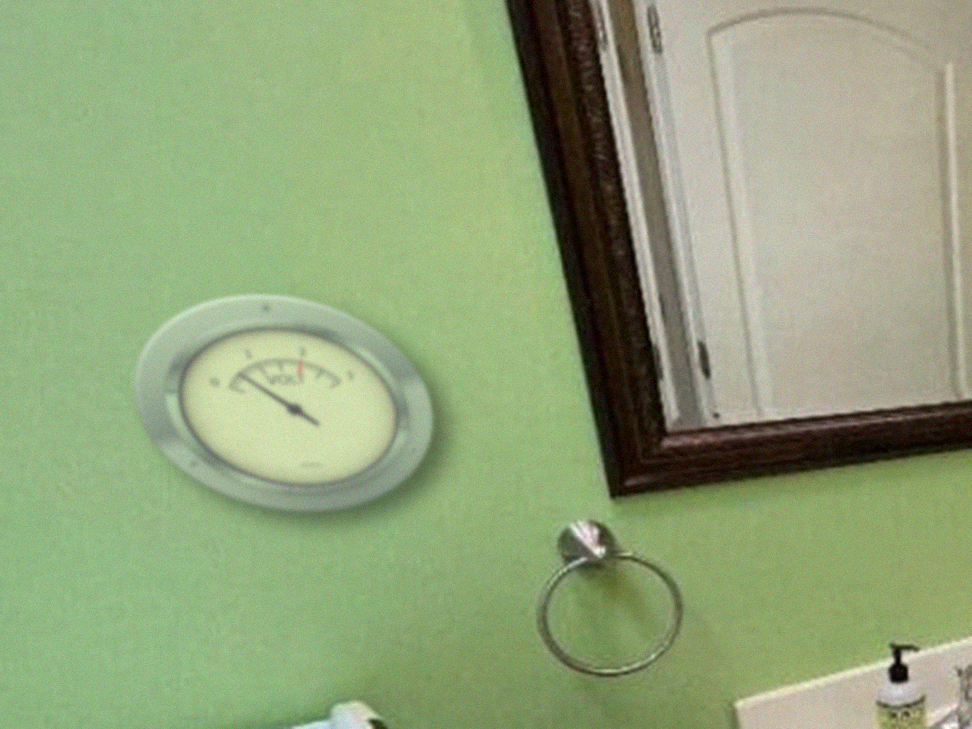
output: **0.5** V
